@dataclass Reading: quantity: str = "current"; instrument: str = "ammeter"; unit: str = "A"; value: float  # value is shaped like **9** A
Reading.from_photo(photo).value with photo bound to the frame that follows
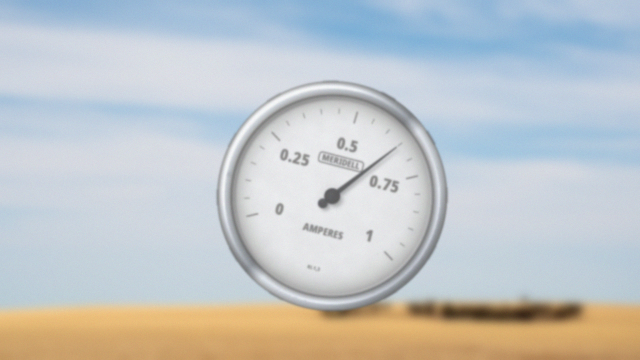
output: **0.65** A
